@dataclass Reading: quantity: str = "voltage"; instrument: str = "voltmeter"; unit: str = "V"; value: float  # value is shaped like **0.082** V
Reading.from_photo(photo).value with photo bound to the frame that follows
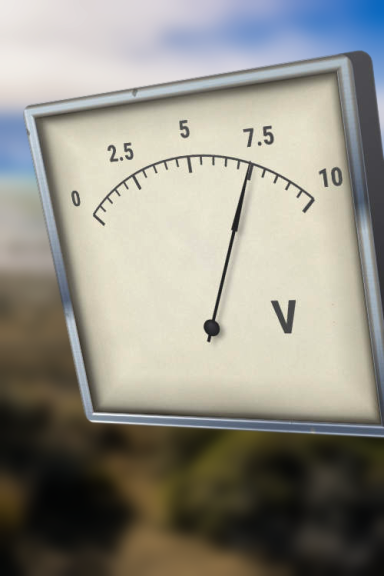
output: **7.5** V
